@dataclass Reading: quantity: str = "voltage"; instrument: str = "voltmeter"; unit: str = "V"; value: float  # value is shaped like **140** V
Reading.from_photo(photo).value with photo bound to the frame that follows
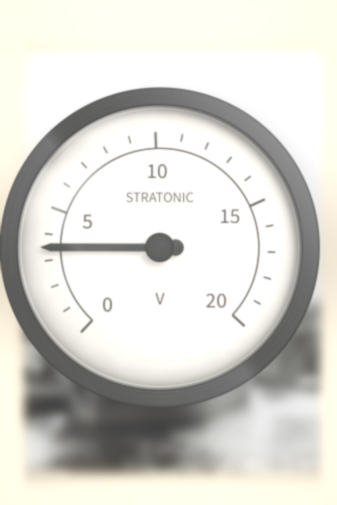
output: **3.5** V
